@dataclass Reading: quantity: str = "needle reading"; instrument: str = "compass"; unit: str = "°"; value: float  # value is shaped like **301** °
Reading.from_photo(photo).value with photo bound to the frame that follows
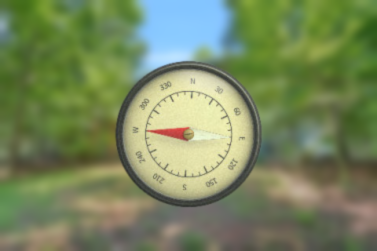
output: **270** °
